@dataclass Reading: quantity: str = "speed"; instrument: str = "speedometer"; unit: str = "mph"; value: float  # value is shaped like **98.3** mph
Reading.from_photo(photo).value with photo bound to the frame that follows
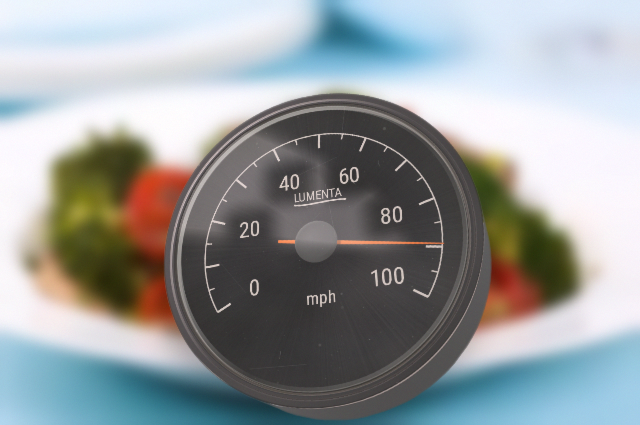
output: **90** mph
